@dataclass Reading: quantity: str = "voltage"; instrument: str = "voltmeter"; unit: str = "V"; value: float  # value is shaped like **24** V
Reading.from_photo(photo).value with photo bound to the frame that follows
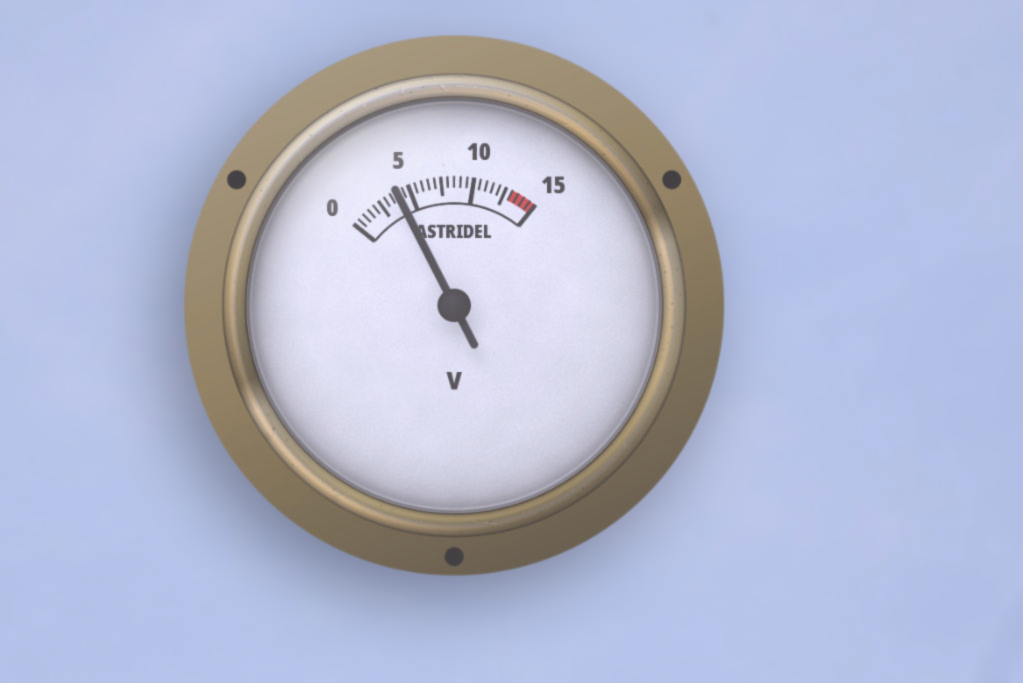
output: **4** V
